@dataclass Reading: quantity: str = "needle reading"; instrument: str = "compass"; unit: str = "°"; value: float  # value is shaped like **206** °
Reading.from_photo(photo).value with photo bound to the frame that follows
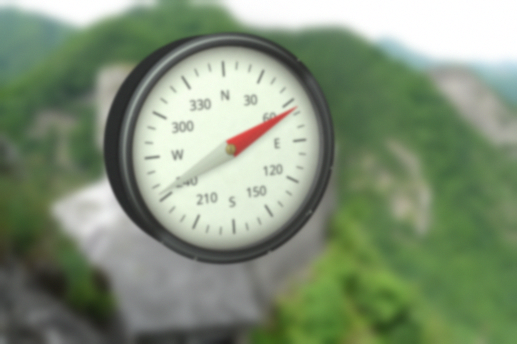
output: **65** °
